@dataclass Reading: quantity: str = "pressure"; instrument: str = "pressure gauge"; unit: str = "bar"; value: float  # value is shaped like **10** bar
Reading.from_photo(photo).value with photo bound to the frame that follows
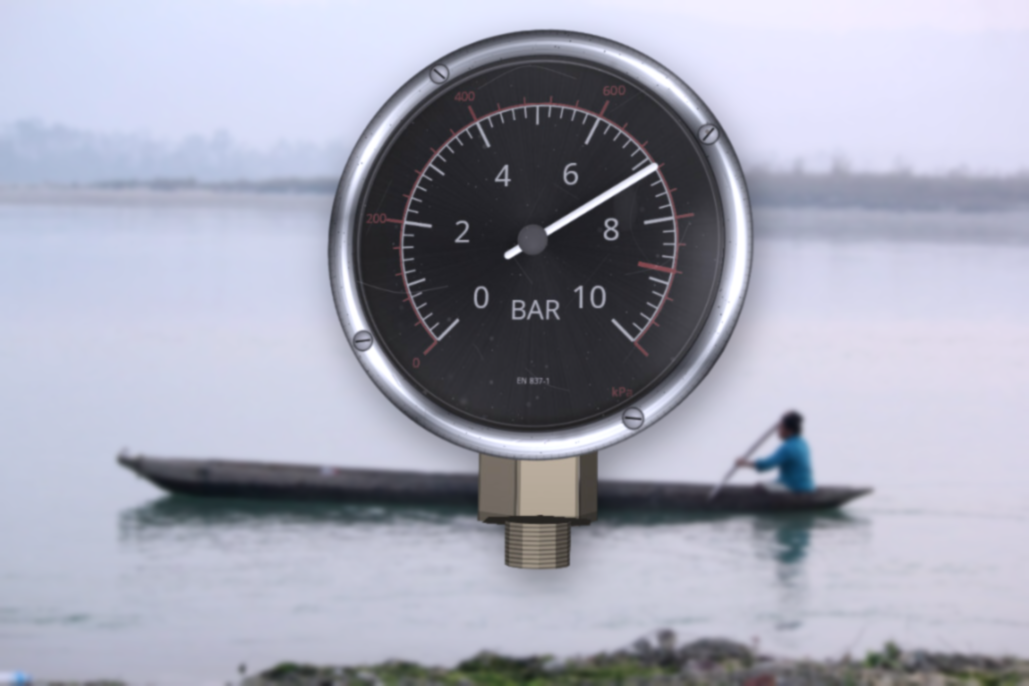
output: **7.2** bar
